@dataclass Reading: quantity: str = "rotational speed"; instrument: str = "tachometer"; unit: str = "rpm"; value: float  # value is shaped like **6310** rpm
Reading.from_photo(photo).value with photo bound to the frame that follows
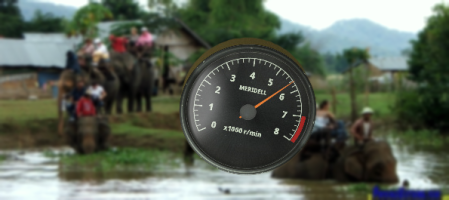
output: **5600** rpm
